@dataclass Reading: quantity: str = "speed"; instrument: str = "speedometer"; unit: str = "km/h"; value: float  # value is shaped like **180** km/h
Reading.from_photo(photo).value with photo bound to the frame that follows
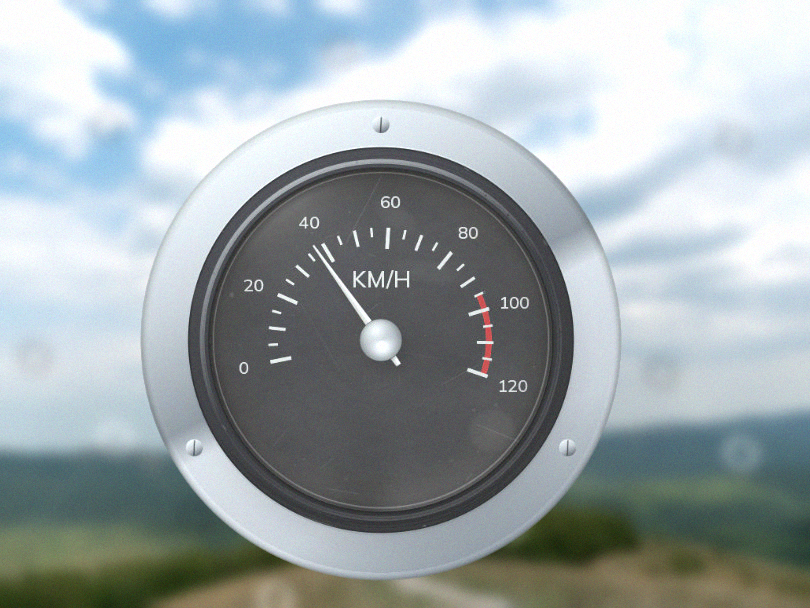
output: **37.5** km/h
